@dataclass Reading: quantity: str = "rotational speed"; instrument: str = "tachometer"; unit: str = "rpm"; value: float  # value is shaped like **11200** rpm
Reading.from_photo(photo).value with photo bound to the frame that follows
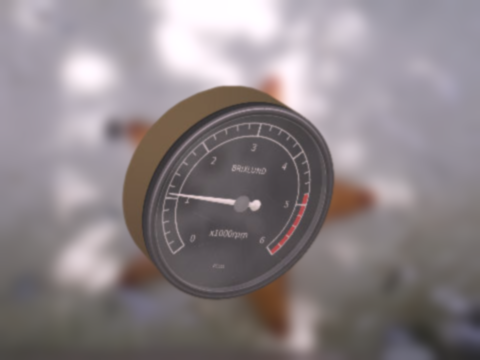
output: **1100** rpm
